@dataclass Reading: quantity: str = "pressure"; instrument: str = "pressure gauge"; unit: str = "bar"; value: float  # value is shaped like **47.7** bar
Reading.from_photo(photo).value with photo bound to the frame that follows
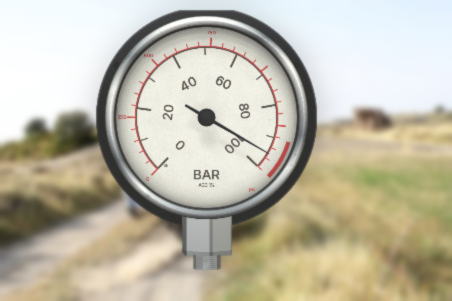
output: **95** bar
